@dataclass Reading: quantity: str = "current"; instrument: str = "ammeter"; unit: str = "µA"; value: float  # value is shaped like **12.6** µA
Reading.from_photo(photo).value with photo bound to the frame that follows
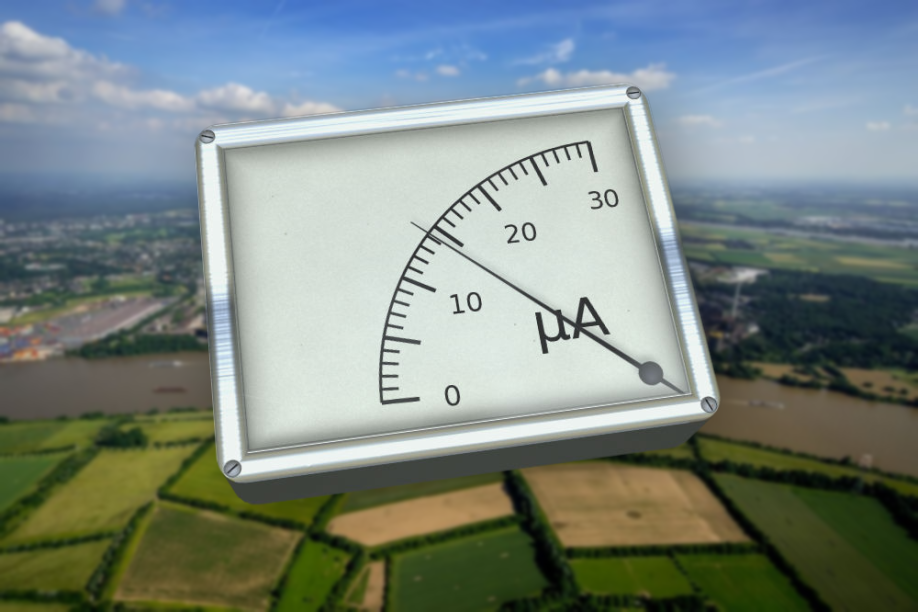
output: **14** µA
